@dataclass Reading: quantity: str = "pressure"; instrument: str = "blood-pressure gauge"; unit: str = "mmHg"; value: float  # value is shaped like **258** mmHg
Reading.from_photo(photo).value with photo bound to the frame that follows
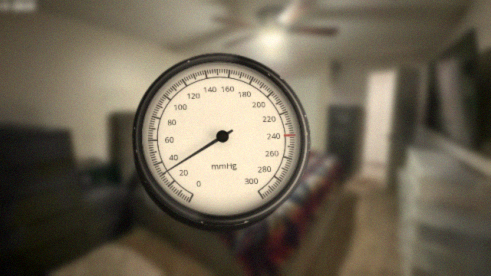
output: **30** mmHg
